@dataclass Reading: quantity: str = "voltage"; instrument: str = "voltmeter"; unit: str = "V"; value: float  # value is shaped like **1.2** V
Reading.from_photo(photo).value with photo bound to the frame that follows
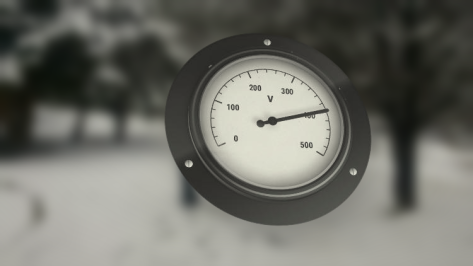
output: **400** V
